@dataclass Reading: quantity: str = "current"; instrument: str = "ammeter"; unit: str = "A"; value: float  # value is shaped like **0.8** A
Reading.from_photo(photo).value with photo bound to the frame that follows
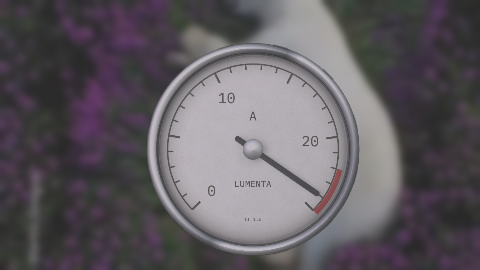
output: **24** A
